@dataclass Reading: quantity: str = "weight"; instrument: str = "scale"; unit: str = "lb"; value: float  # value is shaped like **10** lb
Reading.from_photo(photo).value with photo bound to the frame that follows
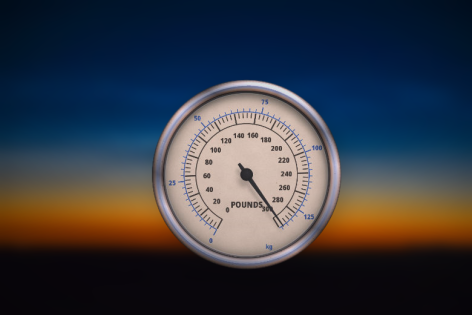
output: **296** lb
